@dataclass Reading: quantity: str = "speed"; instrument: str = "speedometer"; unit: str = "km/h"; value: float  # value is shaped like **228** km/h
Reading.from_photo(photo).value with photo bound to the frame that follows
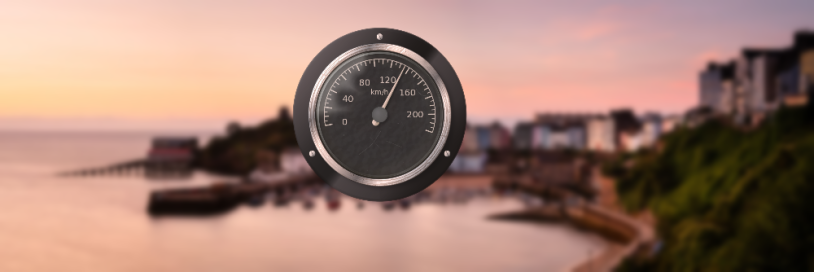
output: **135** km/h
